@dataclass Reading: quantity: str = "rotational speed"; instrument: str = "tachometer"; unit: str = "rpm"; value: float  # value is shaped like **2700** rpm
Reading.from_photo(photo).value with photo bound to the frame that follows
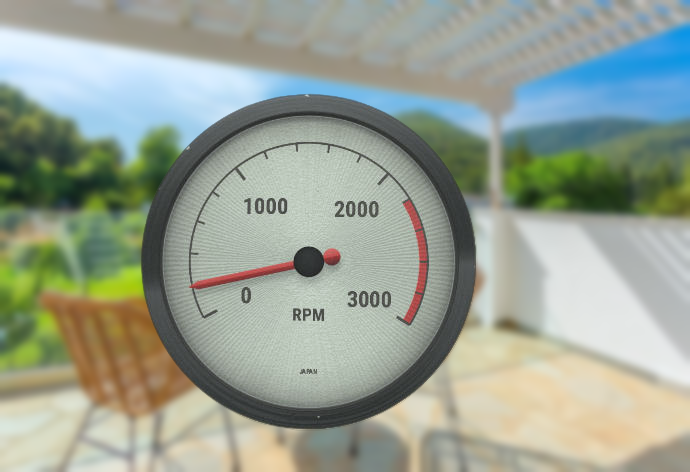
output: **200** rpm
